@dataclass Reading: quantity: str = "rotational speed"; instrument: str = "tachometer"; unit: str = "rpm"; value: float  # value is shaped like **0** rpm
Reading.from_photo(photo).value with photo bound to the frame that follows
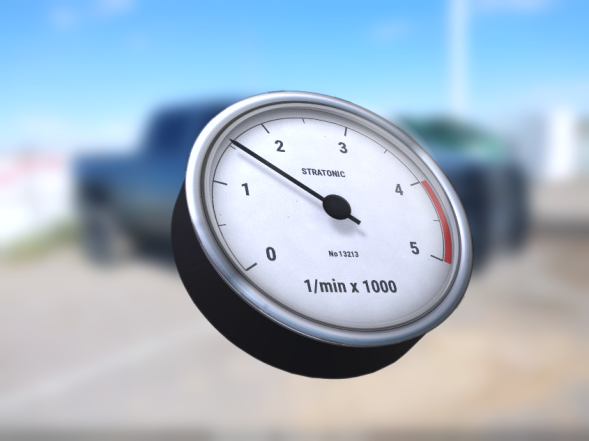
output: **1500** rpm
